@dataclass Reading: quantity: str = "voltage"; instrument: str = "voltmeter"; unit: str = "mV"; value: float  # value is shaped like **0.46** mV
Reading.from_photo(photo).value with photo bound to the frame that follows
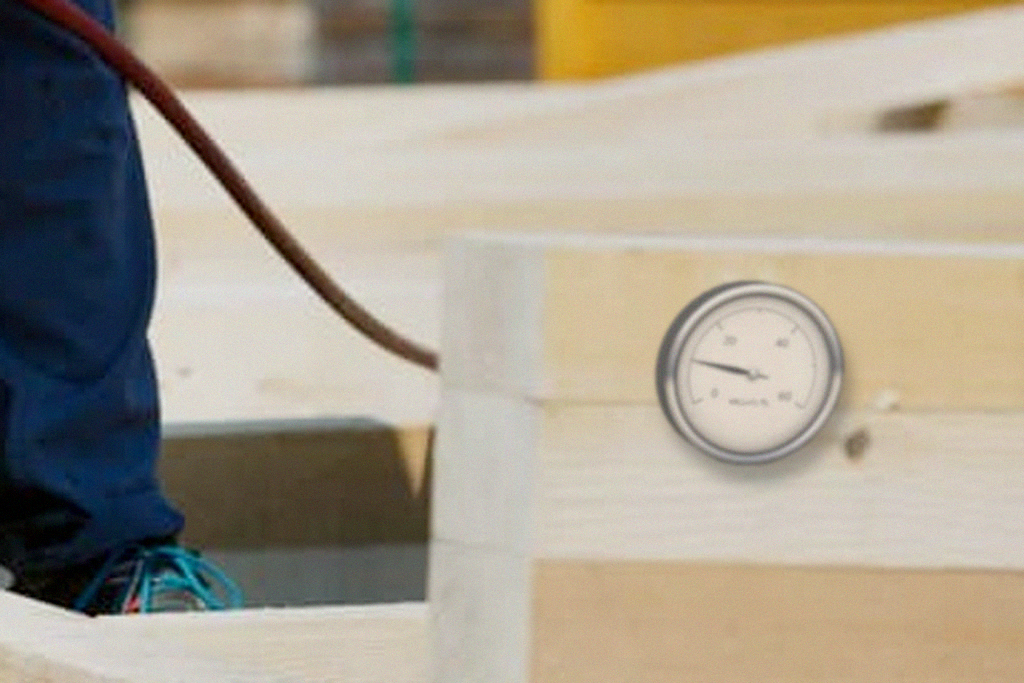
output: **10** mV
